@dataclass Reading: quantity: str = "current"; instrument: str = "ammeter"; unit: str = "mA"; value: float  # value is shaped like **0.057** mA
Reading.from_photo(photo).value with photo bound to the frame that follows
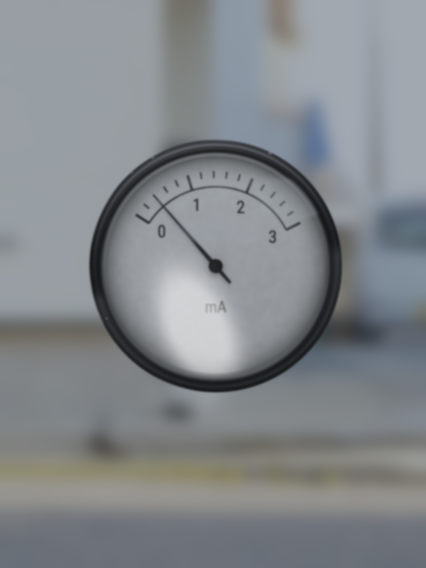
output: **0.4** mA
